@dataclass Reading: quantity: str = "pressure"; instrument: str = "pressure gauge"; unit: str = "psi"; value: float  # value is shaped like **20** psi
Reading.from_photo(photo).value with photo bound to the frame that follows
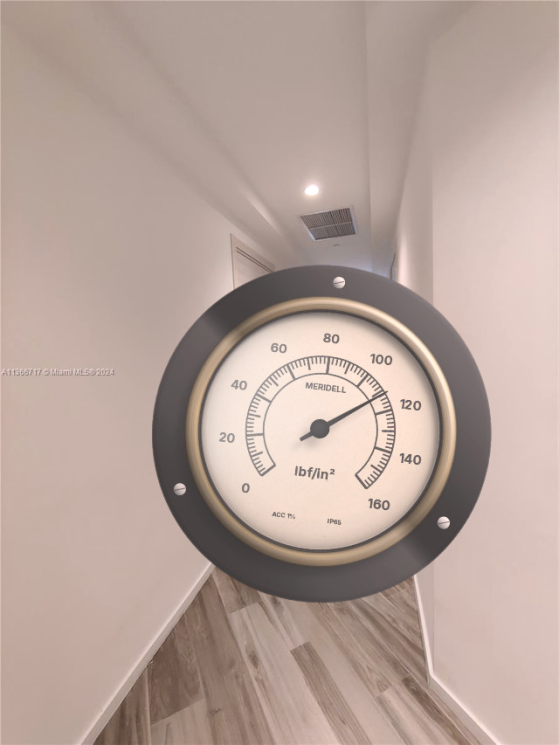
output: **112** psi
